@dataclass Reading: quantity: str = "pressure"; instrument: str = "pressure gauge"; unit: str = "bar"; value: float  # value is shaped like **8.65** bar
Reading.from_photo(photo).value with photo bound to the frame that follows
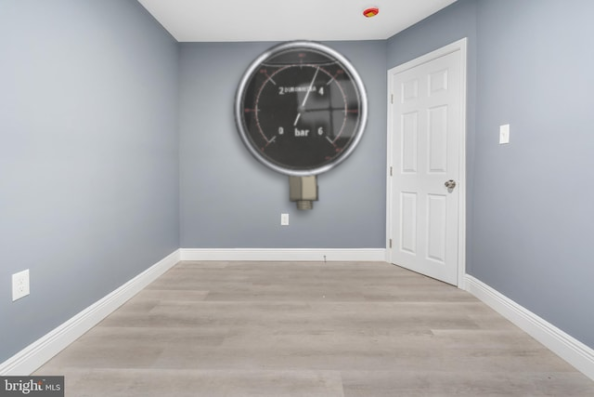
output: **3.5** bar
